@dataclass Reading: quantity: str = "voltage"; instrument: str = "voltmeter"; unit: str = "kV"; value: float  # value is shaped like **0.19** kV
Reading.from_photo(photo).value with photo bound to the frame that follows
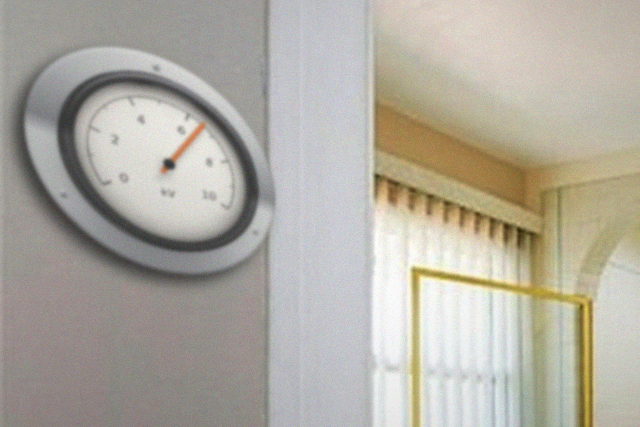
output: **6.5** kV
